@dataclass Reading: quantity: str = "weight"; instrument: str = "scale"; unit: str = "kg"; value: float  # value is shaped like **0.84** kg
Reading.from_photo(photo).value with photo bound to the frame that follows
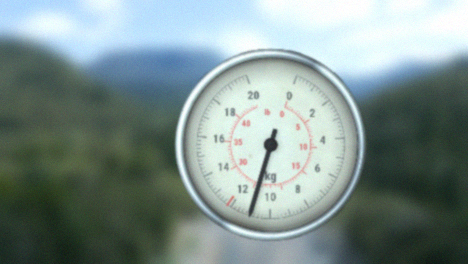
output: **11** kg
